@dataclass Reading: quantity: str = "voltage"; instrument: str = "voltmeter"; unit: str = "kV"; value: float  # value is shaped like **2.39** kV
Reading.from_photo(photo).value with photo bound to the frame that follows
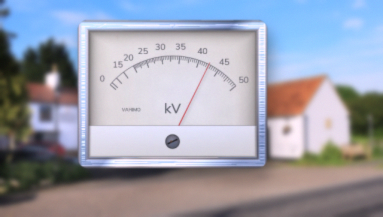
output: **42.5** kV
